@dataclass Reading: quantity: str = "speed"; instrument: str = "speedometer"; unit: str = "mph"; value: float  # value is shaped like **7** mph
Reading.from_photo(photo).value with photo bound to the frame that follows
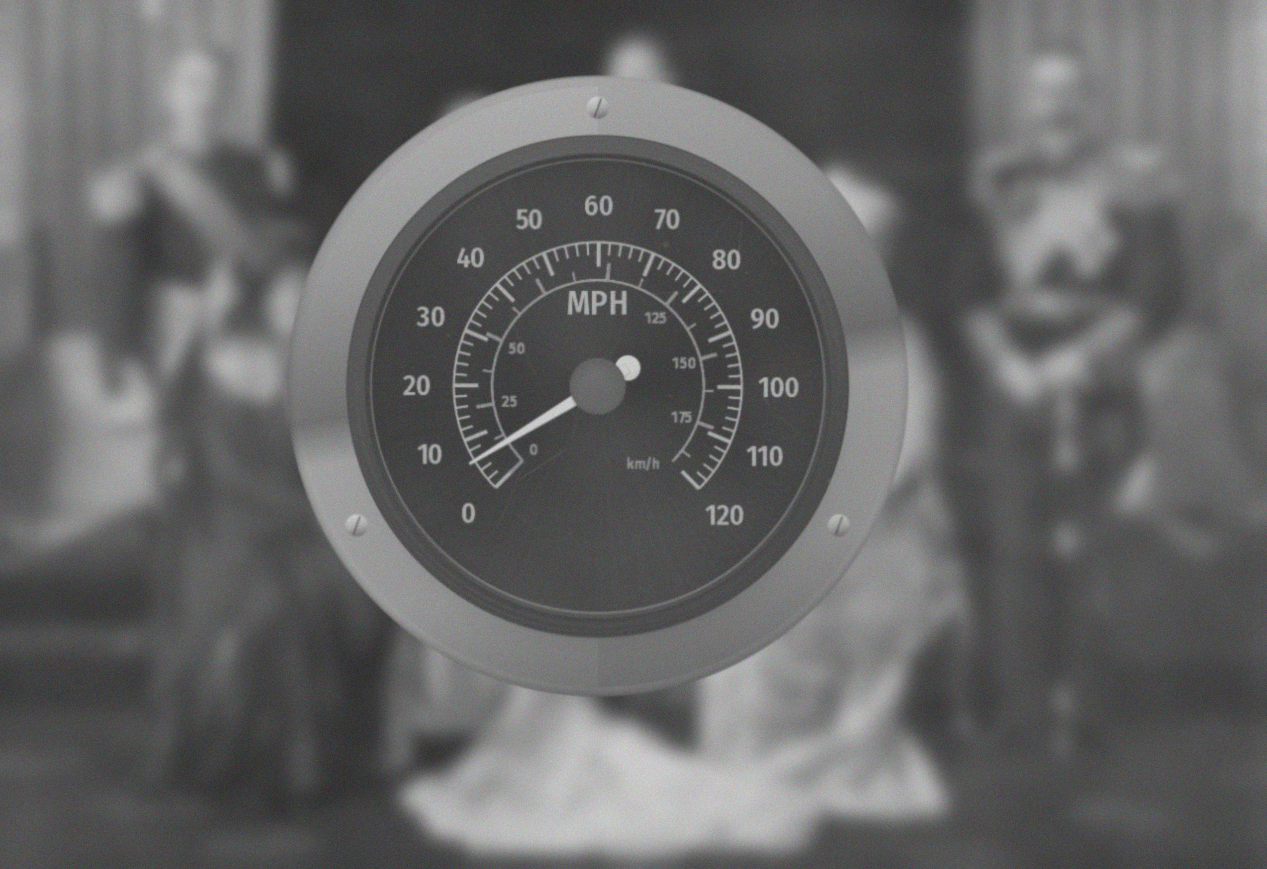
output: **6** mph
